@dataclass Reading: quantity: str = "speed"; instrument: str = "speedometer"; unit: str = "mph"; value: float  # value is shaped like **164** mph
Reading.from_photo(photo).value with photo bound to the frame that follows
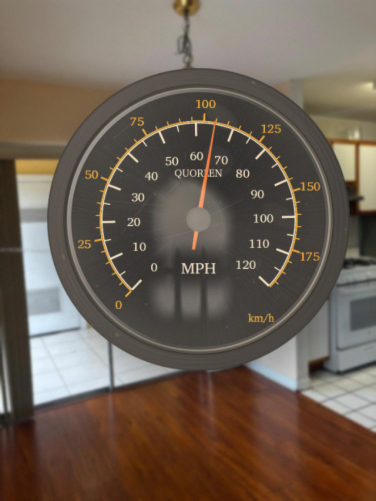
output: **65** mph
